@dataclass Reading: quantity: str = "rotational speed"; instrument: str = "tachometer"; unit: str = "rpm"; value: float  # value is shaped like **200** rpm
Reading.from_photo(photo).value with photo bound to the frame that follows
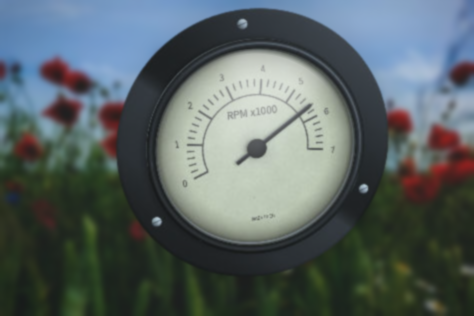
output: **5600** rpm
